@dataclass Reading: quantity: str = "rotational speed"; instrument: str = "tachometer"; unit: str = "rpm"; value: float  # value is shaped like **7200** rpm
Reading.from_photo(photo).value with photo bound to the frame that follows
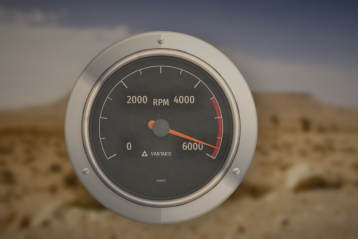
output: **5750** rpm
